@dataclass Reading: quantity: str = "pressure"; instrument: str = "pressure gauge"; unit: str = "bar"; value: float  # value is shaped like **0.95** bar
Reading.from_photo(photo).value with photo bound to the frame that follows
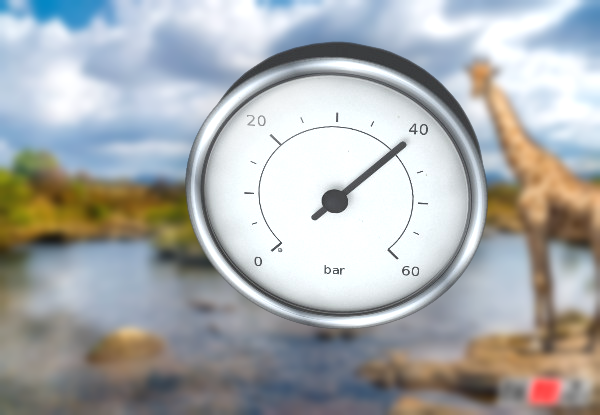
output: **40** bar
